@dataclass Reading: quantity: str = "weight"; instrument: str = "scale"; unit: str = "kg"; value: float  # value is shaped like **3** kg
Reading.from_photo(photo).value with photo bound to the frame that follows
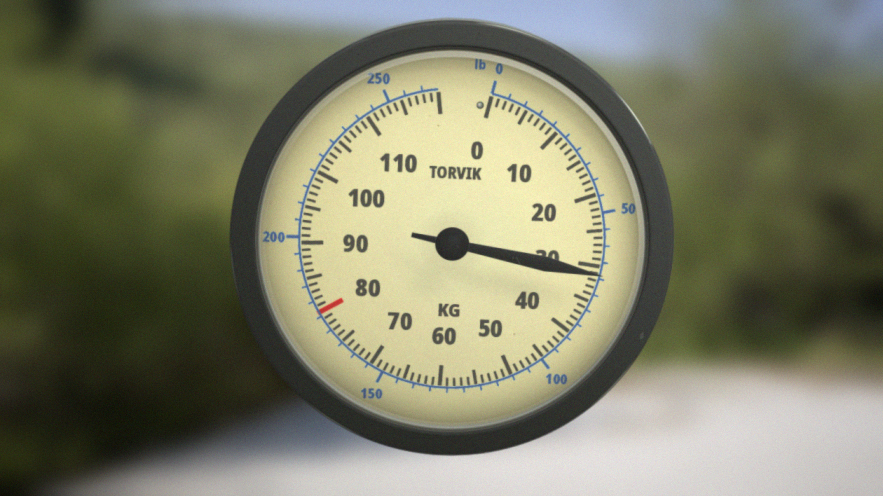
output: **31** kg
